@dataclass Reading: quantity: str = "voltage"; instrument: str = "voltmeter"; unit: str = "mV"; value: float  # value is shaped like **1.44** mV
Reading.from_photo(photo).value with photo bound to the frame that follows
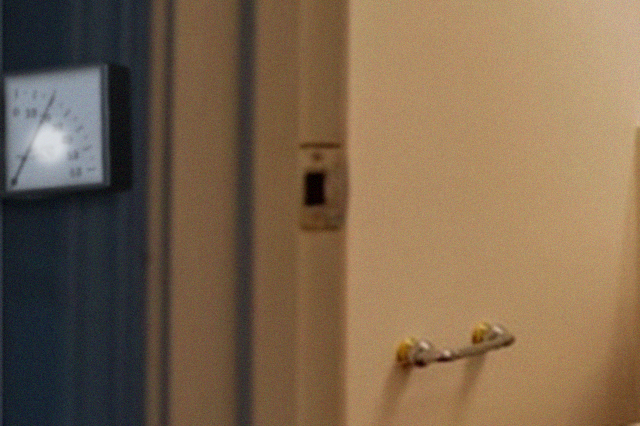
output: **20** mV
